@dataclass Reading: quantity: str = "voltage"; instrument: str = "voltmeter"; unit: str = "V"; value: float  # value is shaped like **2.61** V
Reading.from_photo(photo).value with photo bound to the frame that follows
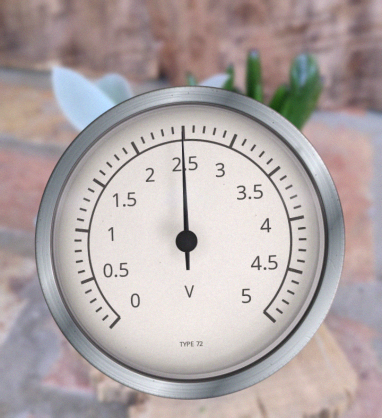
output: **2.5** V
